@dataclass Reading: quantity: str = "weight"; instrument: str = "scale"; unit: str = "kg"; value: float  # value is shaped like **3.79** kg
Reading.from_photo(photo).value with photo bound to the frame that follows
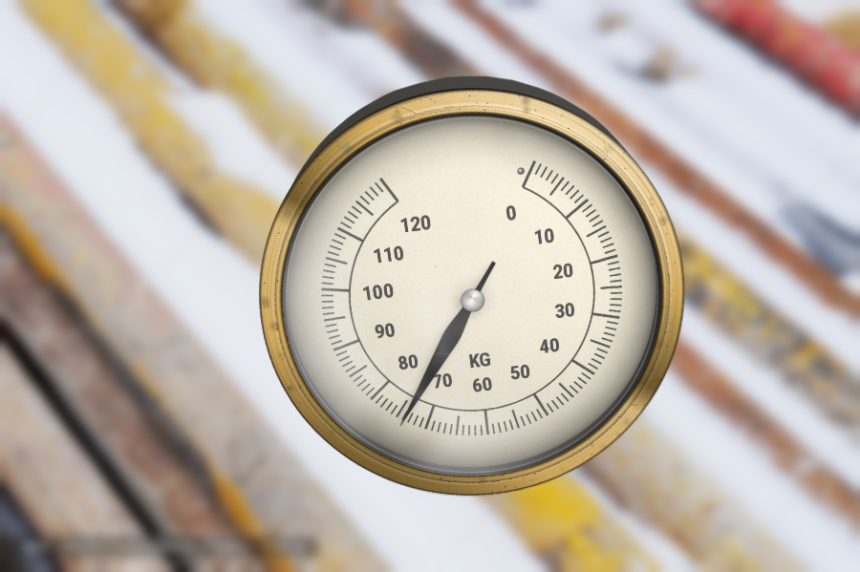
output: **74** kg
